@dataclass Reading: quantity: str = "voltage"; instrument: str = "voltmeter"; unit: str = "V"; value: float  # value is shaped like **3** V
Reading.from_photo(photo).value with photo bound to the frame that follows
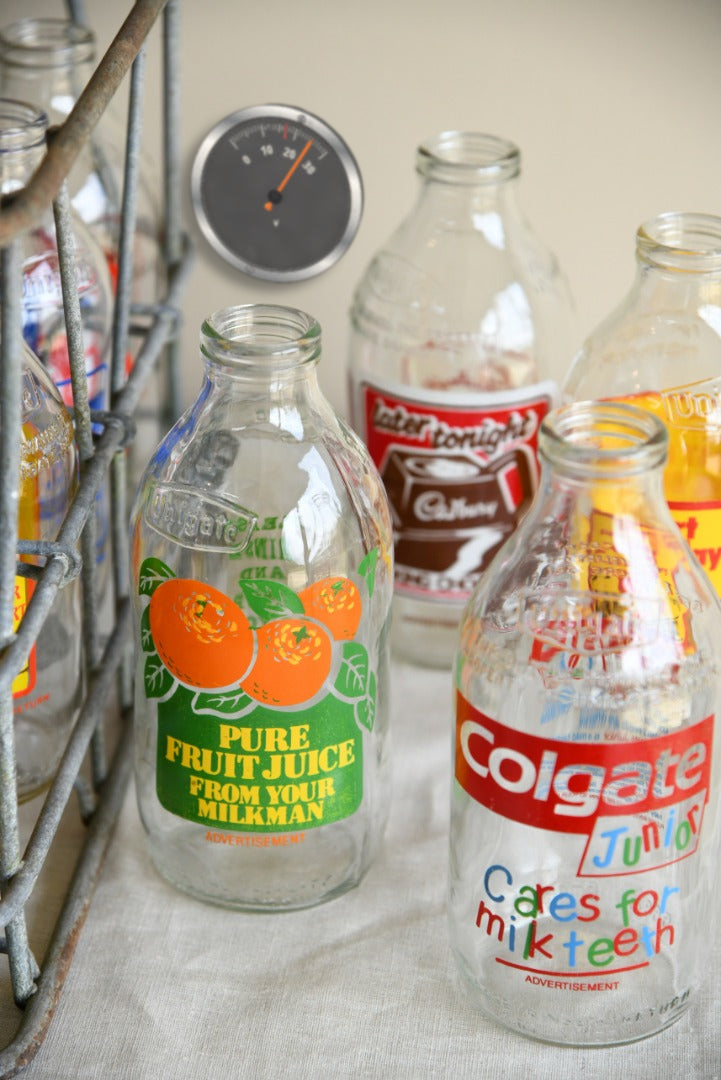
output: **25** V
